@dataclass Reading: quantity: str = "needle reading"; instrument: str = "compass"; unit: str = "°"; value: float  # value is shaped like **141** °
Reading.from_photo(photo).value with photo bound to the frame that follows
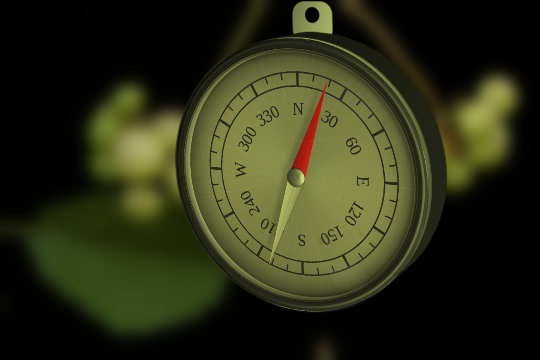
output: **20** °
